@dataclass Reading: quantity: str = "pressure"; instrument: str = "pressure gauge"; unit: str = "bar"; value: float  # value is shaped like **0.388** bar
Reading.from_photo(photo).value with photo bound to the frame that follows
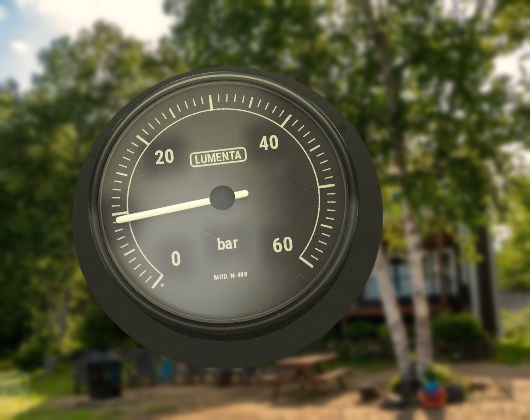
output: **9** bar
